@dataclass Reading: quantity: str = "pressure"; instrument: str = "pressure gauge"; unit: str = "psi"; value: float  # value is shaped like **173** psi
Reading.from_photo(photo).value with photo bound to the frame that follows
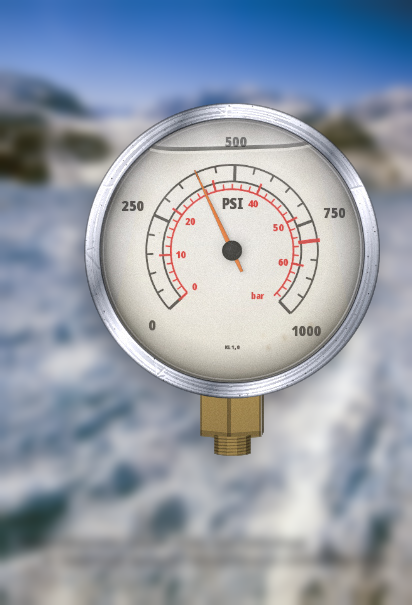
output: **400** psi
